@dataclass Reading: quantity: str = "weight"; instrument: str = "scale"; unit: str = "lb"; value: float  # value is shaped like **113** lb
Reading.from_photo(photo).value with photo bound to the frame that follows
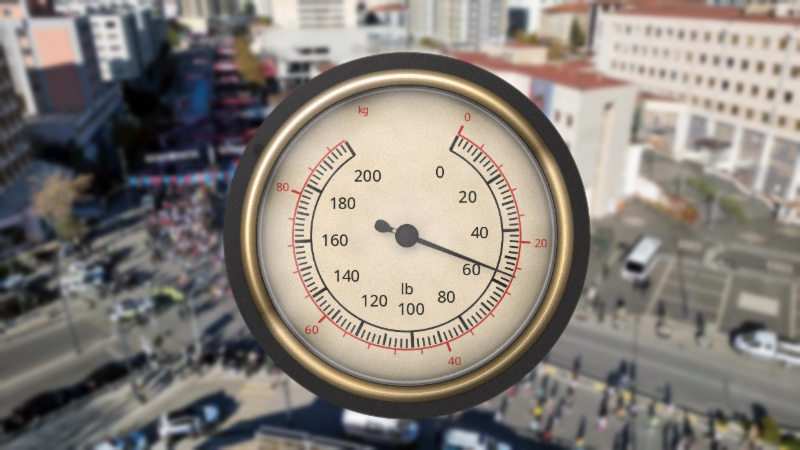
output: **56** lb
